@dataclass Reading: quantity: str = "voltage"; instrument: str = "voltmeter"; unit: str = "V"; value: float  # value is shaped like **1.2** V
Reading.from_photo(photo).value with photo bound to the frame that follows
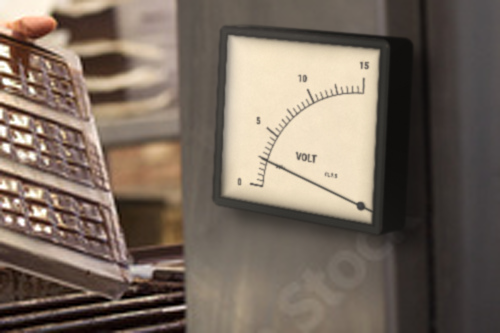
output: **2.5** V
